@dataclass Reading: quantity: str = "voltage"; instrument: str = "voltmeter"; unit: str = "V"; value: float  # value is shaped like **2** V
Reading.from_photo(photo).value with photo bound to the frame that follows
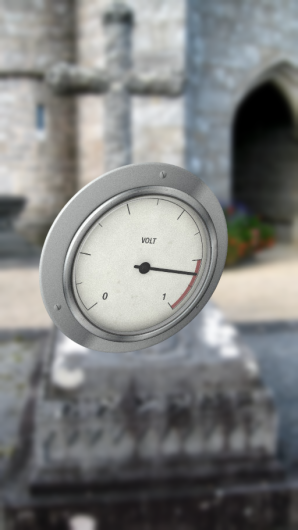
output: **0.85** V
